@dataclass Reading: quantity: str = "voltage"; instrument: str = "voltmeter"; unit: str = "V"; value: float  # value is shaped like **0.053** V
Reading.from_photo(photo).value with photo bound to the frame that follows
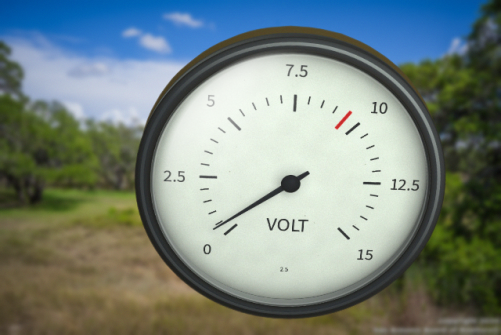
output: **0.5** V
